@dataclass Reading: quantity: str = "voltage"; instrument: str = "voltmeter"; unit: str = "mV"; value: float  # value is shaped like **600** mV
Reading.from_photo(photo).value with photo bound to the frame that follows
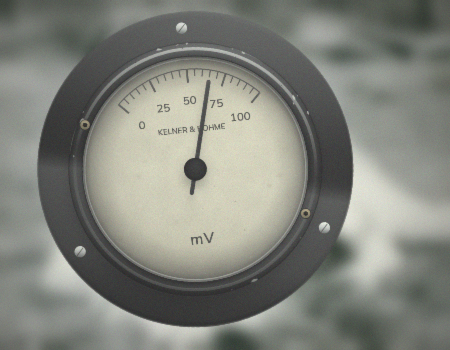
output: **65** mV
